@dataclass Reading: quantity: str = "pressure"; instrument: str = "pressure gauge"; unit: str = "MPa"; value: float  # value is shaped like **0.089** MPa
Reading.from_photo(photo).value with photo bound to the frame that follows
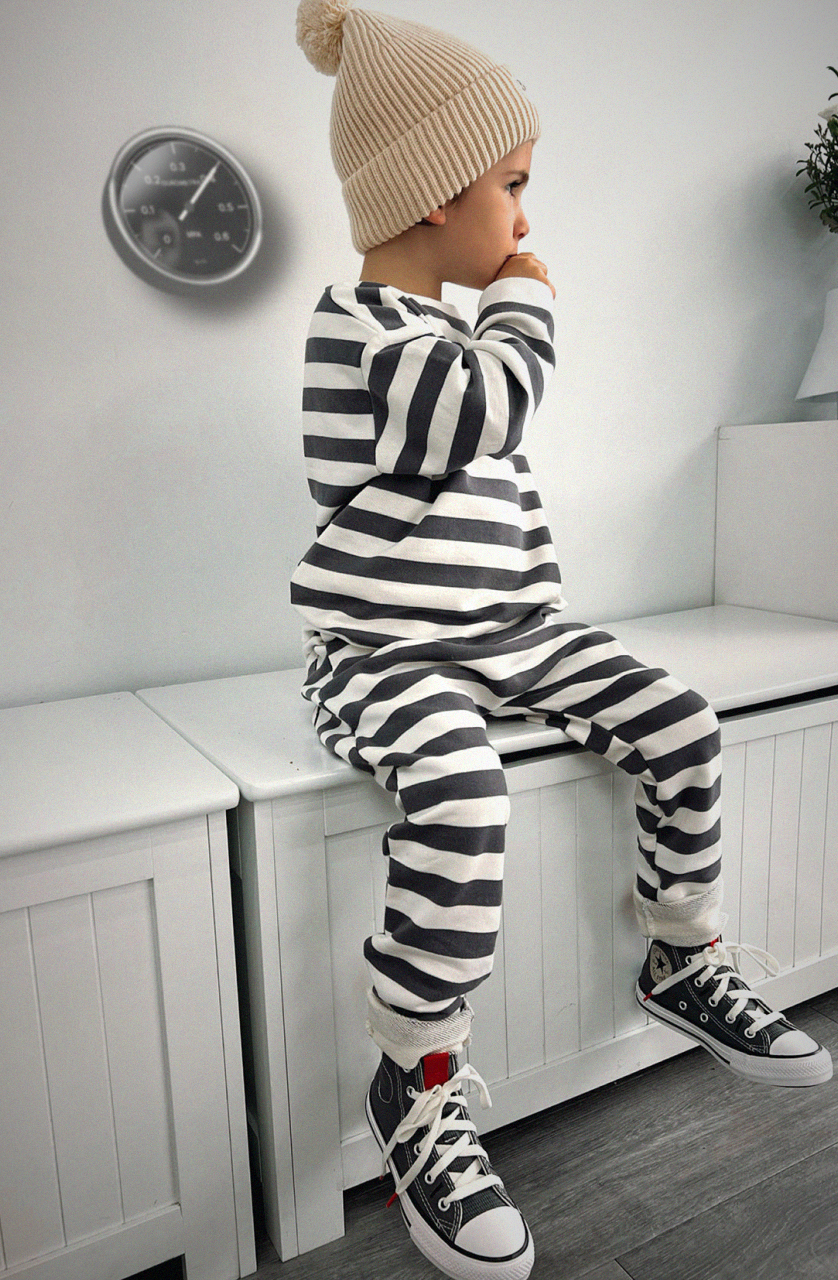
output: **0.4** MPa
